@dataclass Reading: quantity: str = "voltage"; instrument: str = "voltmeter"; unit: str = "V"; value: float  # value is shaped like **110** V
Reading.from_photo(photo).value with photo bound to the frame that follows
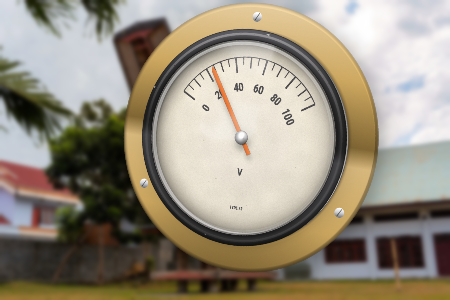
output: **25** V
